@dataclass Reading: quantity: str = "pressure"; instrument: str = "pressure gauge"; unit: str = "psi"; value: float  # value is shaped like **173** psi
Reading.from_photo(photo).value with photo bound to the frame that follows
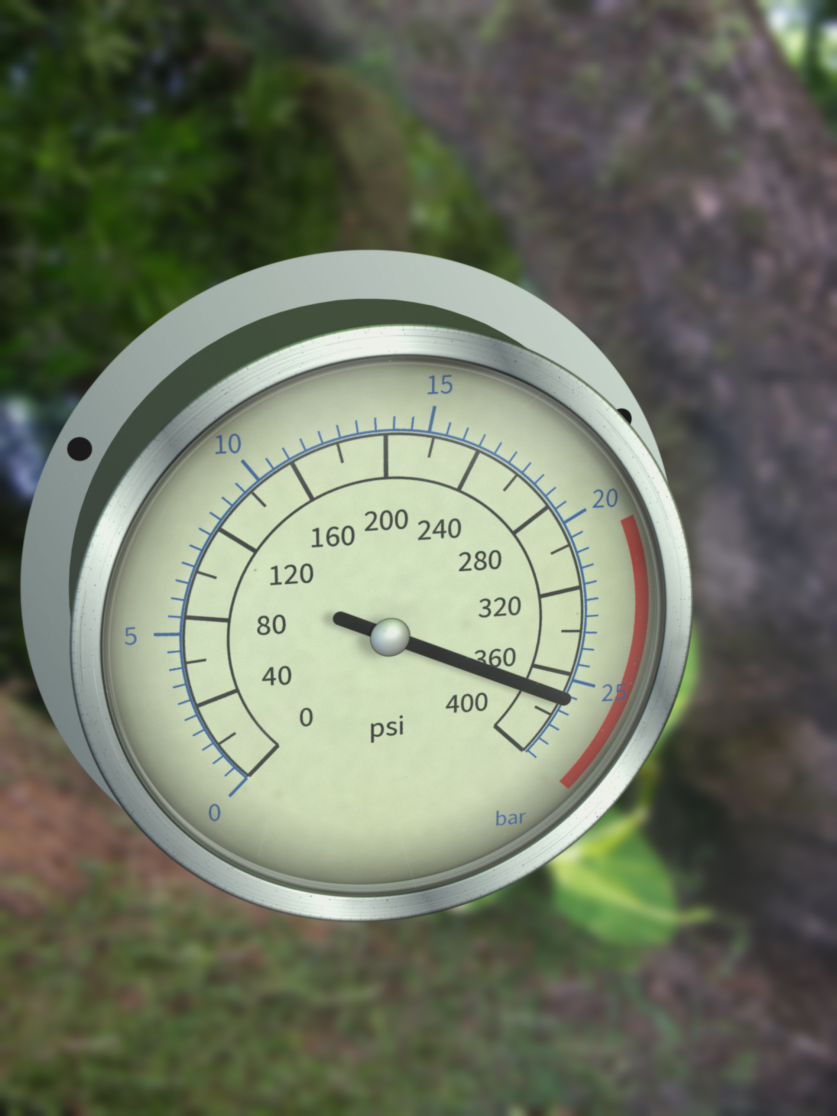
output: **370** psi
